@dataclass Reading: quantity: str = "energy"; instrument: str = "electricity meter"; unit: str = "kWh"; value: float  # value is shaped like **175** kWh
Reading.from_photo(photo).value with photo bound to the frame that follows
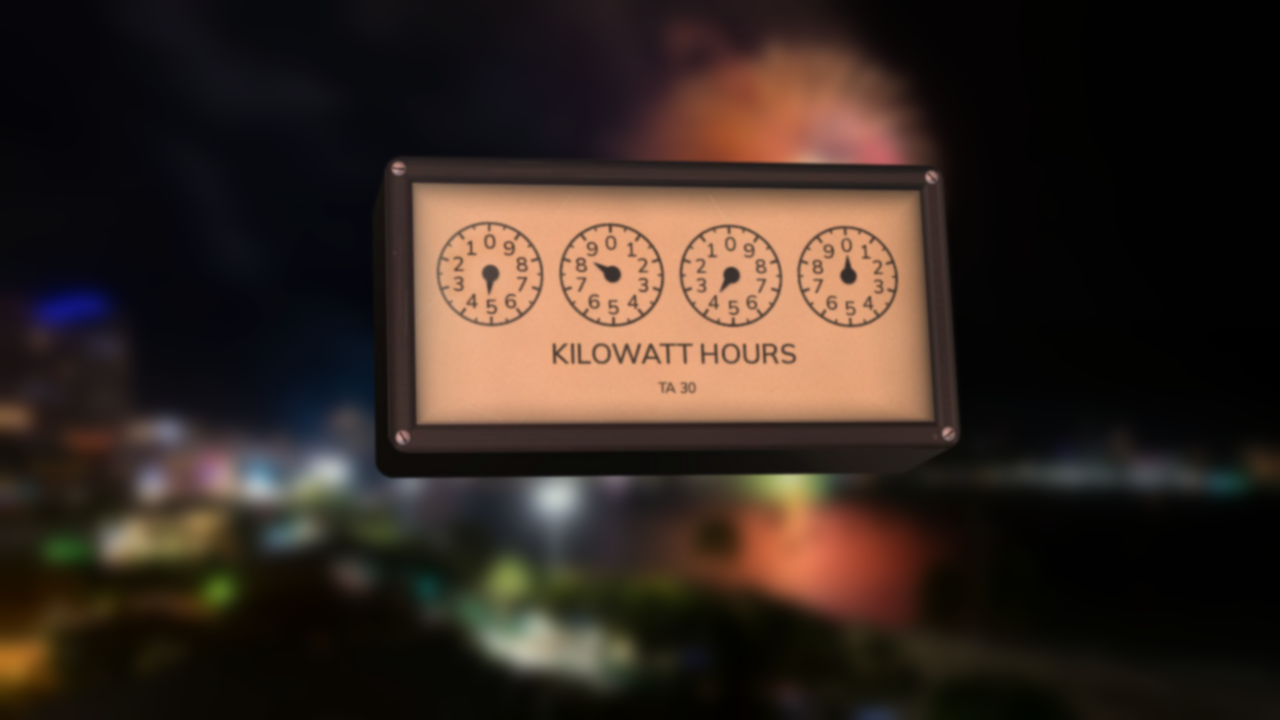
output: **4840** kWh
